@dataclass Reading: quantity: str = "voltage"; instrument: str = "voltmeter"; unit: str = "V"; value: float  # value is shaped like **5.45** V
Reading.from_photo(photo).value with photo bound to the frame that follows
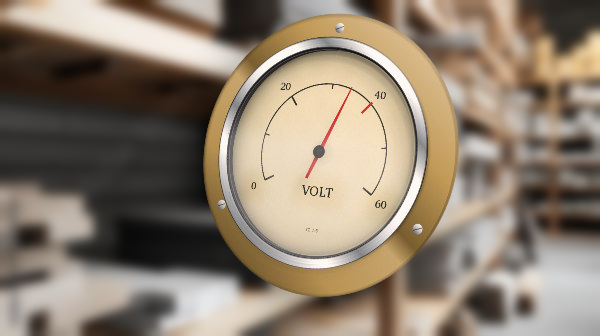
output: **35** V
